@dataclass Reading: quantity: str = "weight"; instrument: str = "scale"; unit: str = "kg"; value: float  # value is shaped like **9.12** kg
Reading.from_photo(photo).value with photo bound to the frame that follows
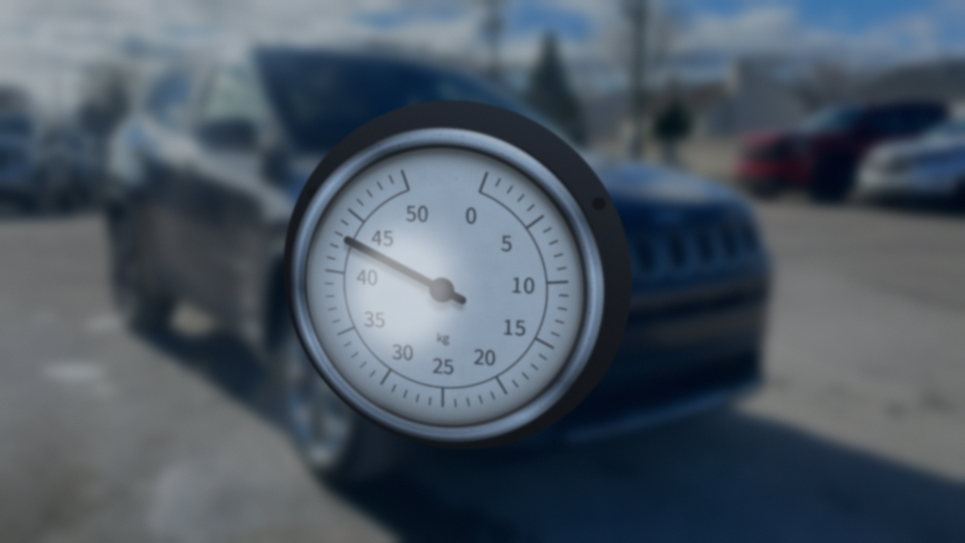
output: **43** kg
